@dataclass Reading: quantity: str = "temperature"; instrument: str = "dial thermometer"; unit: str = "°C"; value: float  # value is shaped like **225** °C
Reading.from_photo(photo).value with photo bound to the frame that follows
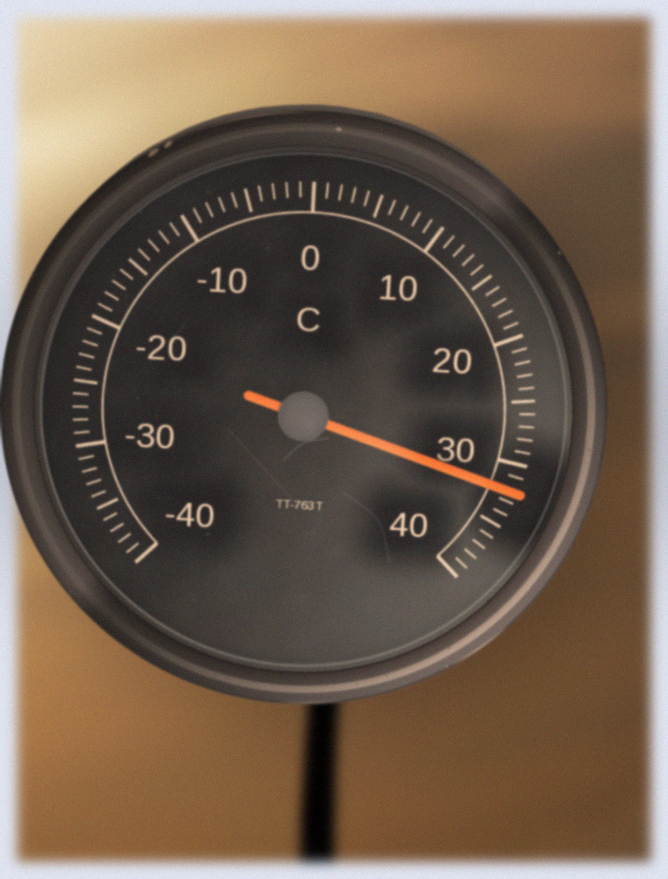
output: **32** °C
